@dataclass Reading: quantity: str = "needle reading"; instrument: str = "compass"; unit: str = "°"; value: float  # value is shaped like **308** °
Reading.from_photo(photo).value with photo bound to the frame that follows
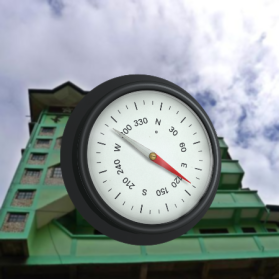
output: **110** °
